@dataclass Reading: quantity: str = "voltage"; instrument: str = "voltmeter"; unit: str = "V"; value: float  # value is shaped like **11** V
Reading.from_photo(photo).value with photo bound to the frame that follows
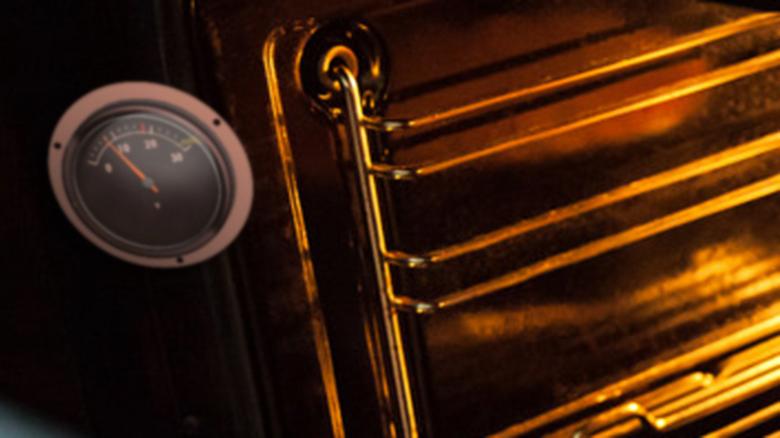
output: **8** V
